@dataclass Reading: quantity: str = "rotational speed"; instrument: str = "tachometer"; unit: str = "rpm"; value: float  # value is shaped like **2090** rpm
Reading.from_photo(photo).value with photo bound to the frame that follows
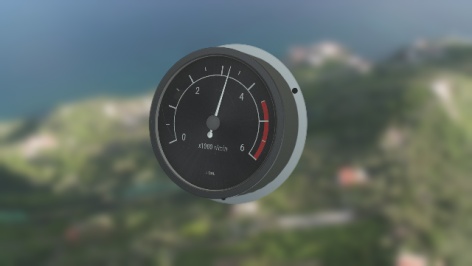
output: **3250** rpm
